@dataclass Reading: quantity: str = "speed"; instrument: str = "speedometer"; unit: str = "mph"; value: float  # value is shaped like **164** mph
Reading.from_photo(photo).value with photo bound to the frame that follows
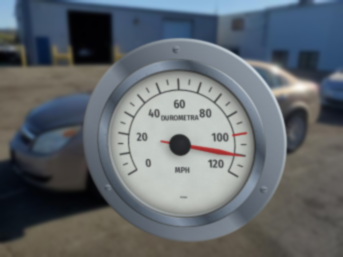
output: **110** mph
